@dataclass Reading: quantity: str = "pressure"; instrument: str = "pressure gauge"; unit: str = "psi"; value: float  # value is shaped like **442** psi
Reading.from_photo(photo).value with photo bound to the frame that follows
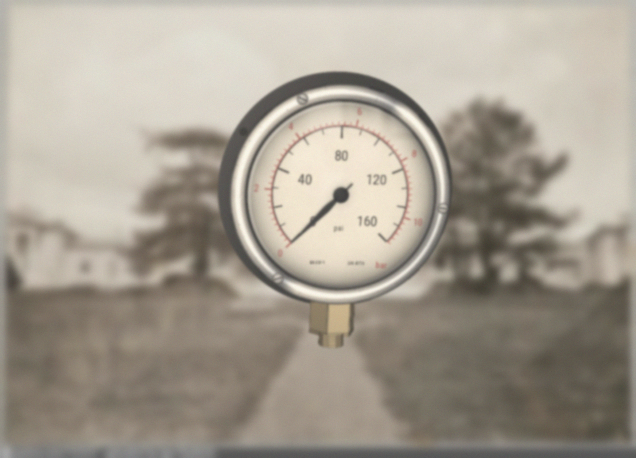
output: **0** psi
